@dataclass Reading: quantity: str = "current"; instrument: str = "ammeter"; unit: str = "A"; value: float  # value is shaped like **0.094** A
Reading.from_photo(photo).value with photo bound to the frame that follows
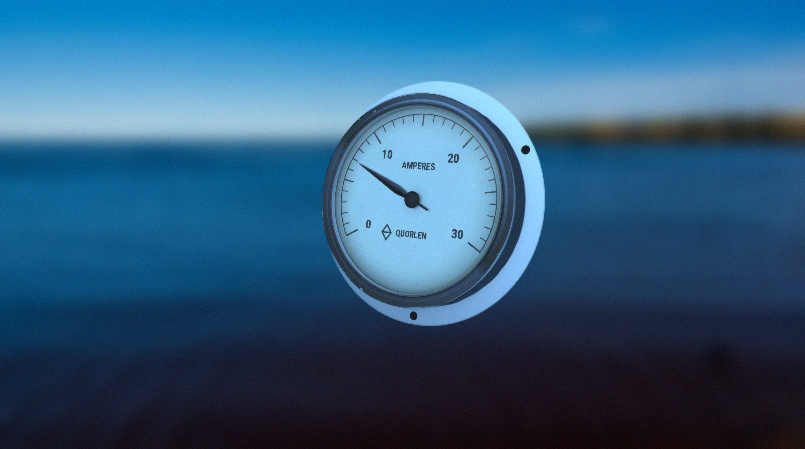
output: **7** A
